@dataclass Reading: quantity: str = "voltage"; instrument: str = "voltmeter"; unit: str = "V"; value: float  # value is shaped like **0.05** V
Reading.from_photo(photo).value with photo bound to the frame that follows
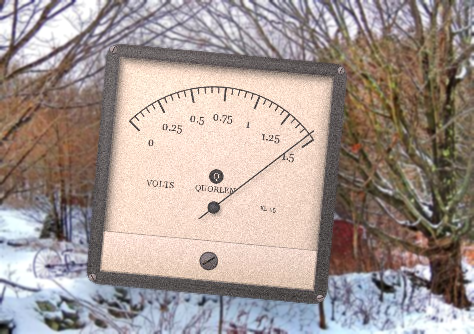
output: **1.45** V
